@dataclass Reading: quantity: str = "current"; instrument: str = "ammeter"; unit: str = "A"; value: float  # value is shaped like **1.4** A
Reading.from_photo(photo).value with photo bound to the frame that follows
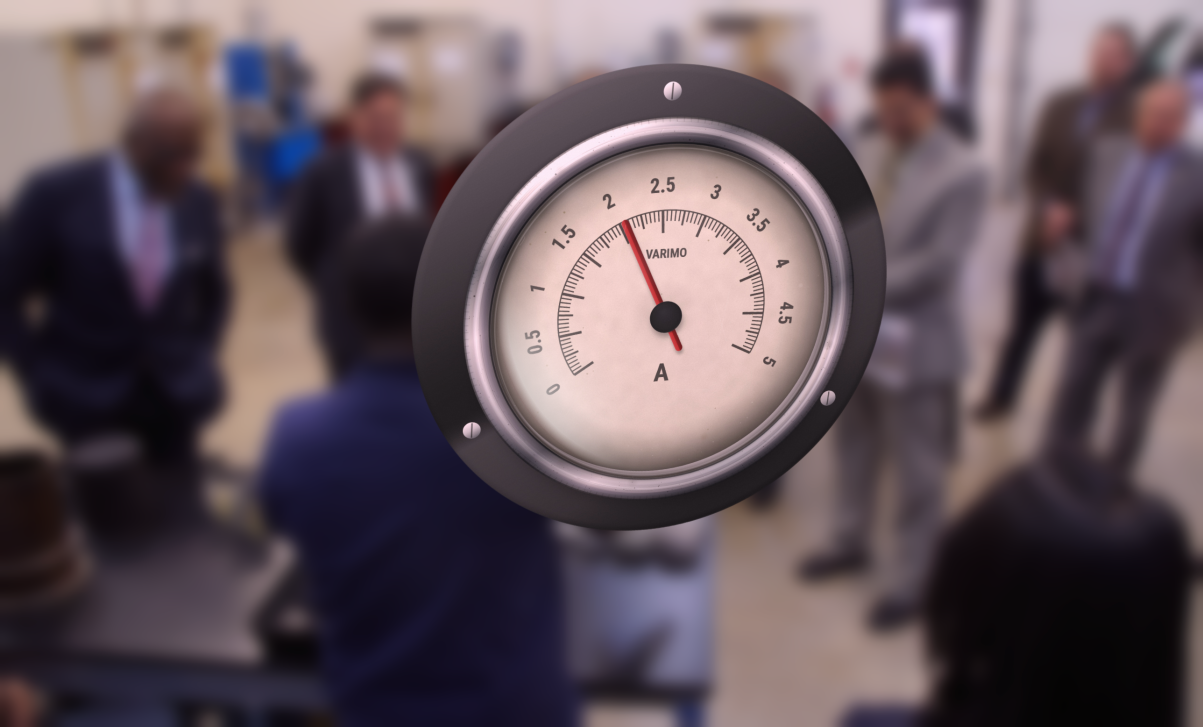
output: **2.05** A
